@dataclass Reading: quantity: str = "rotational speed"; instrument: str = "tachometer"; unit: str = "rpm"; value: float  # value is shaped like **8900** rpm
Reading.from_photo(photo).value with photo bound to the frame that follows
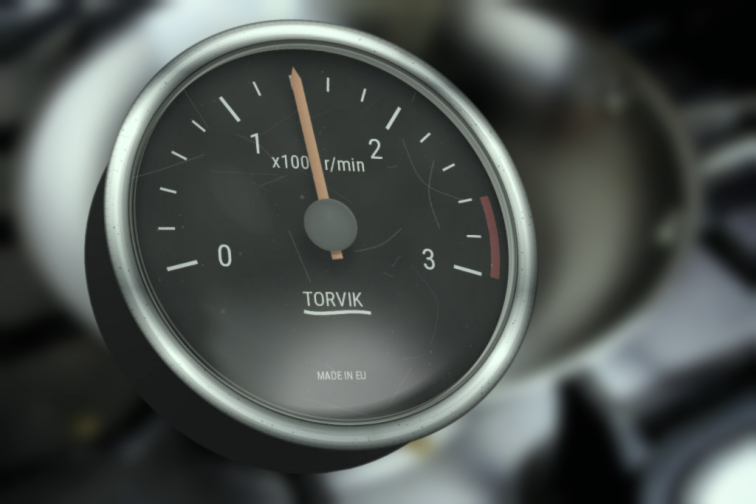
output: **1400** rpm
